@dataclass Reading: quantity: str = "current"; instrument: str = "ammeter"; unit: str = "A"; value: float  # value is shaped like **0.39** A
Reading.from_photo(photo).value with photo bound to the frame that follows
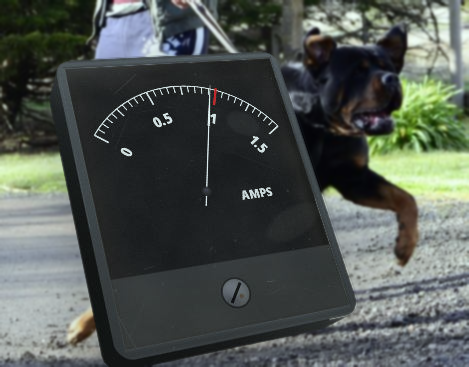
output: **0.95** A
